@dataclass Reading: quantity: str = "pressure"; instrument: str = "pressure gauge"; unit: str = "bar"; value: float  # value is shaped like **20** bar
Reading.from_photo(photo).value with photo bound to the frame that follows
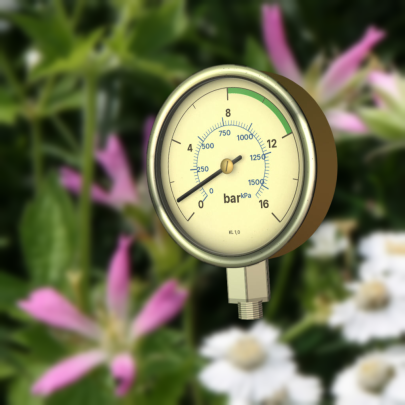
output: **1** bar
